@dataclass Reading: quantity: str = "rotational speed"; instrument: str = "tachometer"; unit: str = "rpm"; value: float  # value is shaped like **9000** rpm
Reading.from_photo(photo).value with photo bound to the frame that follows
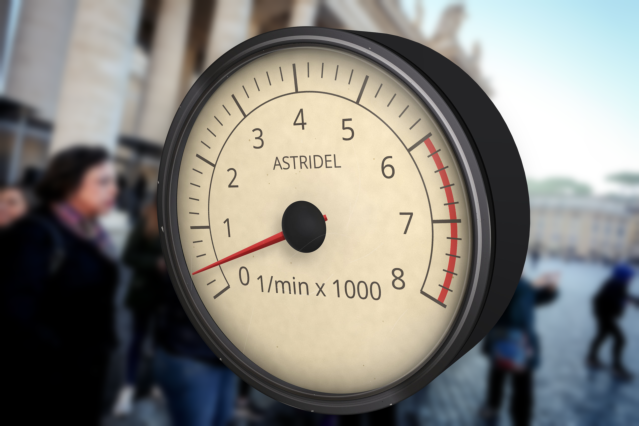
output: **400** rpm
